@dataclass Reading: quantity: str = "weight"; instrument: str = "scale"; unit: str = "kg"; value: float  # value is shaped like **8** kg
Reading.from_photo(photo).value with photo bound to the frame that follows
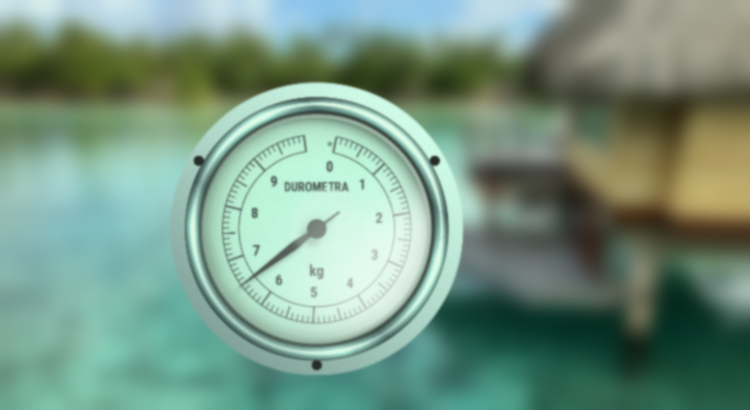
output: **6.5** kg
